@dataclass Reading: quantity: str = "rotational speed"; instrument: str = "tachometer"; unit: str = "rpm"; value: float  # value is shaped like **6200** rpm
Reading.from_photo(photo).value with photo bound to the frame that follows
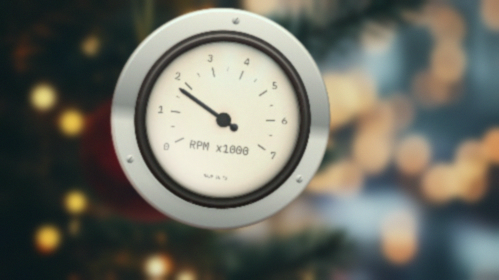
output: **1750** rpm
